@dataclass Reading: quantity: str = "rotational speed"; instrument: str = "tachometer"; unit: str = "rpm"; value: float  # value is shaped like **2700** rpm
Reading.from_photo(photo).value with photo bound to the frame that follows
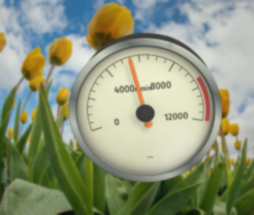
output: **5500** rpm
